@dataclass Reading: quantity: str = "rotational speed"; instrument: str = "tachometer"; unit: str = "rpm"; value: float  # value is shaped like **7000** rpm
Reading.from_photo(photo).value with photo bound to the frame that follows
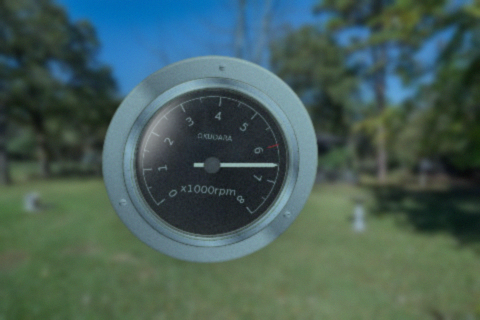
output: **6500** rpm
